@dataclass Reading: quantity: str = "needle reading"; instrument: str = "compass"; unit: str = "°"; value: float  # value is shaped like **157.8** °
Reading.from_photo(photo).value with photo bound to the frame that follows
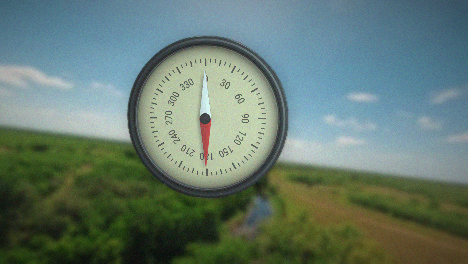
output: **180** °
